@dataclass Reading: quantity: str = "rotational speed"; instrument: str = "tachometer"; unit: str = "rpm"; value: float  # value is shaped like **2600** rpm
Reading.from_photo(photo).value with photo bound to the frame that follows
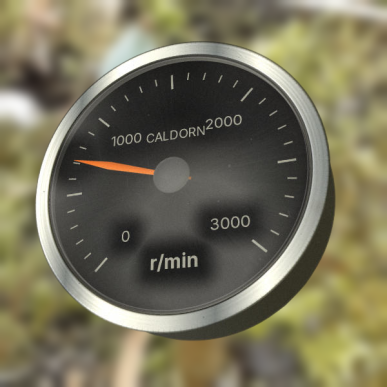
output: **700** rpm
